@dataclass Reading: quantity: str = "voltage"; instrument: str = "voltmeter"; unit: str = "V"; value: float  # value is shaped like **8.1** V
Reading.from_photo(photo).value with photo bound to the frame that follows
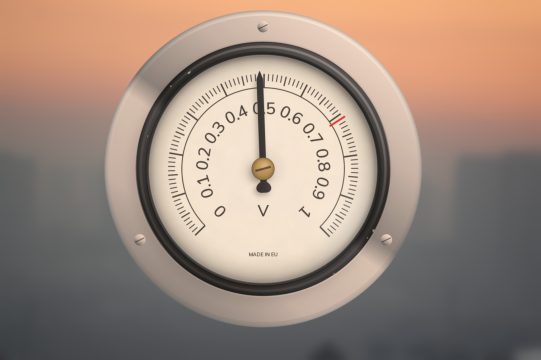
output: **0.49** V
